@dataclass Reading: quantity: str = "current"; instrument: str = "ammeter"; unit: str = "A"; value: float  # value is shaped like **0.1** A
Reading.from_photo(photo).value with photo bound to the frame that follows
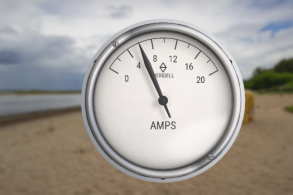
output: **6** A
